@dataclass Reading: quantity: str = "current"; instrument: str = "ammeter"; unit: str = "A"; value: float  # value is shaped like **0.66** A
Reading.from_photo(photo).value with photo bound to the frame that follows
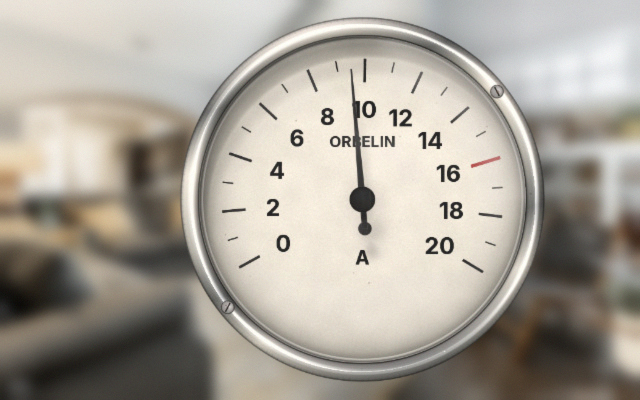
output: **9.5** A
